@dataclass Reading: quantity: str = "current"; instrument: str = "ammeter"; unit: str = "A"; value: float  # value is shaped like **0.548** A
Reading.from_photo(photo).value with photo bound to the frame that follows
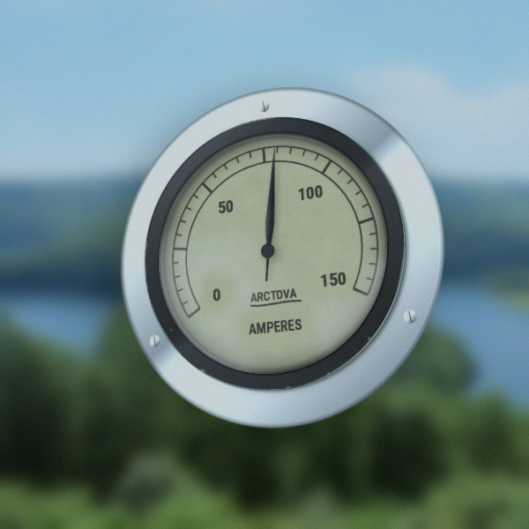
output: **80** A
